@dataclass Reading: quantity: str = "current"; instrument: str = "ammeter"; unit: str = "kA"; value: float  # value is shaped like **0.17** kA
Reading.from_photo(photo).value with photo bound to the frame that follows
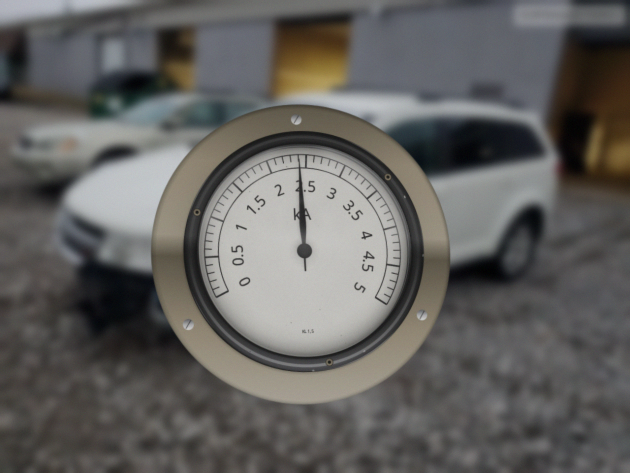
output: **2.4** kA
